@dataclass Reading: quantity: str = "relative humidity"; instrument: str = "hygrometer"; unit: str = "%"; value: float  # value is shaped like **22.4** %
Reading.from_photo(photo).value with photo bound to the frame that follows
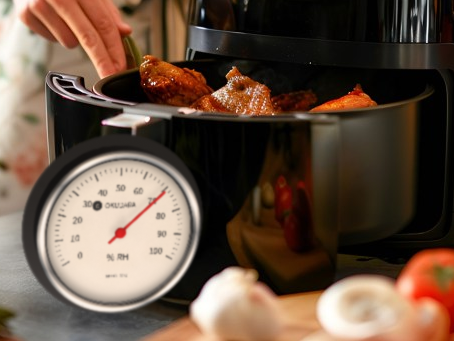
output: **70** %
